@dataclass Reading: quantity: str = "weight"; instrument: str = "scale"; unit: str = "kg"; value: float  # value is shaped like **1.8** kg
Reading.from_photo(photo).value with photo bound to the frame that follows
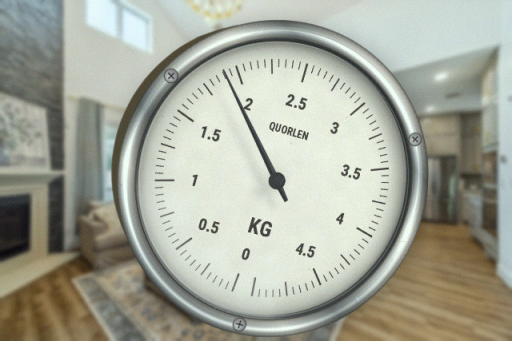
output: **1.9** kg
